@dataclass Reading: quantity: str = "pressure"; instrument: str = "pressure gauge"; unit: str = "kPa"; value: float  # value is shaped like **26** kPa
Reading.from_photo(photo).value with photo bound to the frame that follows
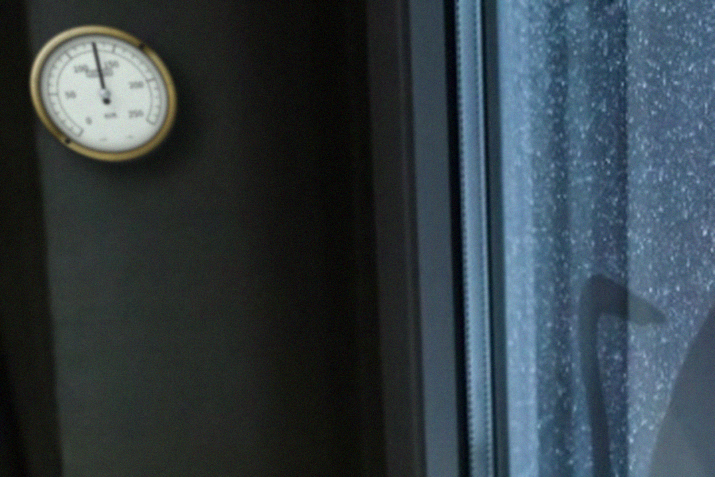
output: **130** kPa
